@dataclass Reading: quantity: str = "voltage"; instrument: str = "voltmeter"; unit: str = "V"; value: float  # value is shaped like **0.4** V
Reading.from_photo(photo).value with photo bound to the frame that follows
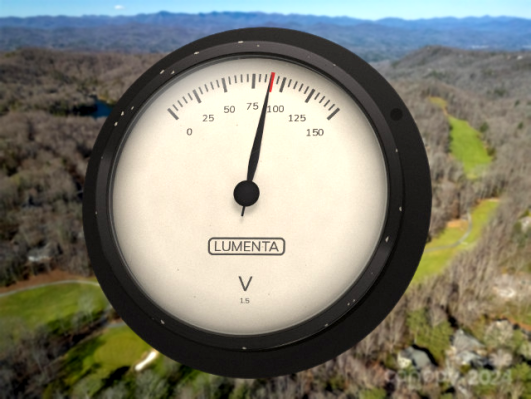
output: **90** V
